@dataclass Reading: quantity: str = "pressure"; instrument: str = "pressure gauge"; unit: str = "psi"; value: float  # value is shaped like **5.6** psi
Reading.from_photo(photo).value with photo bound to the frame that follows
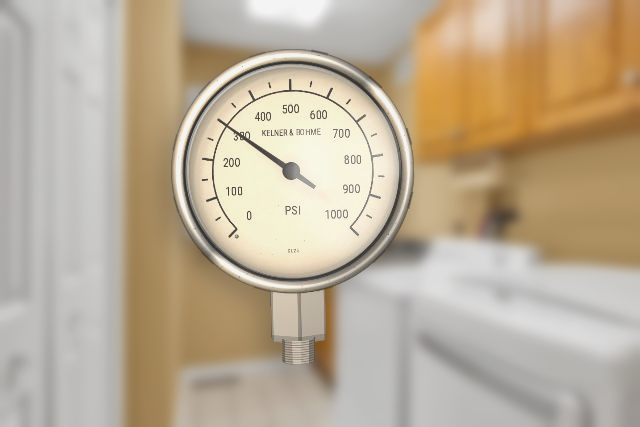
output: **300** psi
